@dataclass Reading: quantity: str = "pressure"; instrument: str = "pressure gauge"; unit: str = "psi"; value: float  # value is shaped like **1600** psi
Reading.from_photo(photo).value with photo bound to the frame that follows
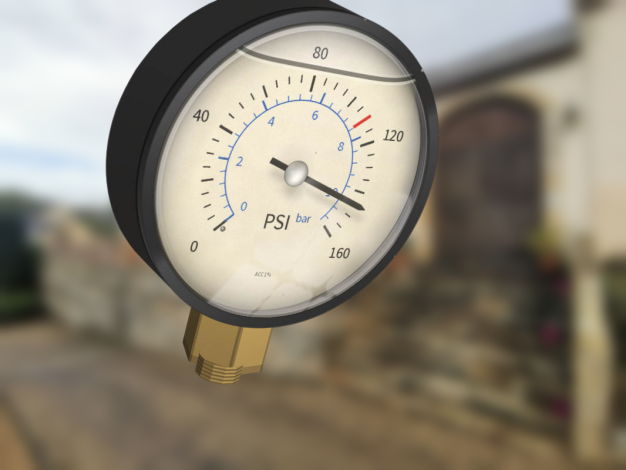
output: **145** psi
